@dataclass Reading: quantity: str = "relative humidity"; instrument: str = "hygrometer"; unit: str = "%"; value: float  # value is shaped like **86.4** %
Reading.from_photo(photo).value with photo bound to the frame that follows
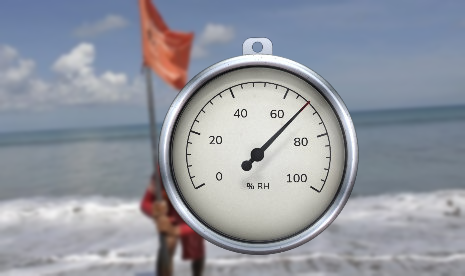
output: **68** %
